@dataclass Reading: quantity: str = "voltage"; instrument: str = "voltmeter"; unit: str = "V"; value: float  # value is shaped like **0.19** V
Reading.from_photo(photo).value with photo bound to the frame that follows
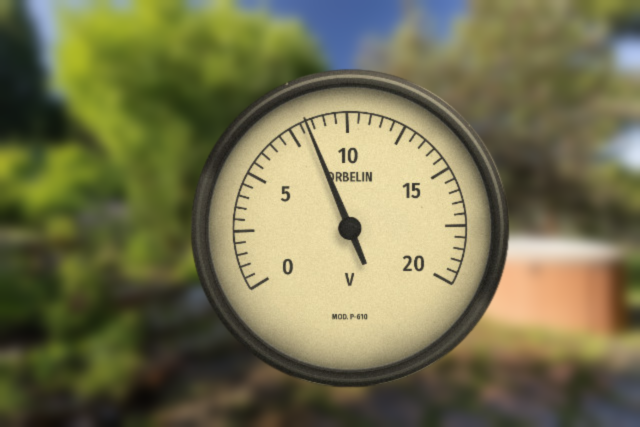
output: **8.25** V
